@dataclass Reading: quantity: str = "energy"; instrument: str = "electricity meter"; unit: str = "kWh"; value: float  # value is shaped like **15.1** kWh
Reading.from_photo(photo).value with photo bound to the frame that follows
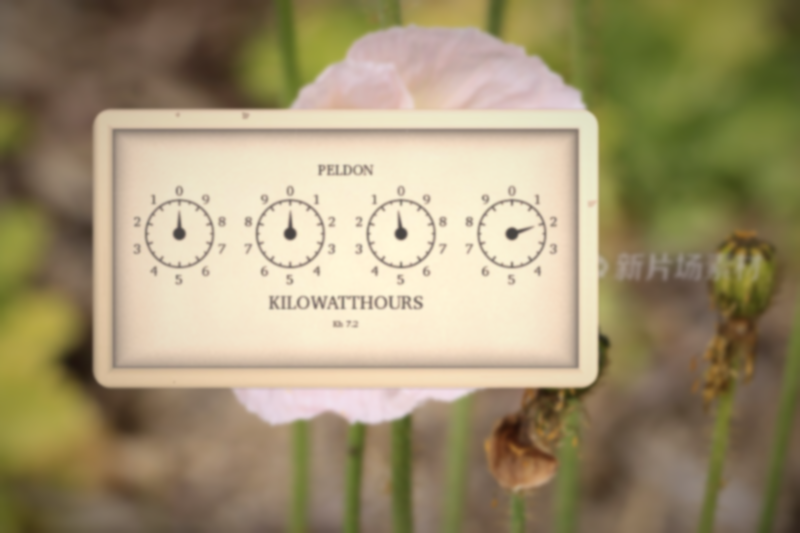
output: **2** kWh
